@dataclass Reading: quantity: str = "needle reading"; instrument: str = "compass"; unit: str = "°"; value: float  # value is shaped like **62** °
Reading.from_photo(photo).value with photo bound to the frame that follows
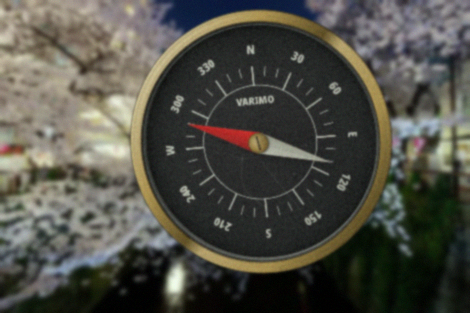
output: **290** °
